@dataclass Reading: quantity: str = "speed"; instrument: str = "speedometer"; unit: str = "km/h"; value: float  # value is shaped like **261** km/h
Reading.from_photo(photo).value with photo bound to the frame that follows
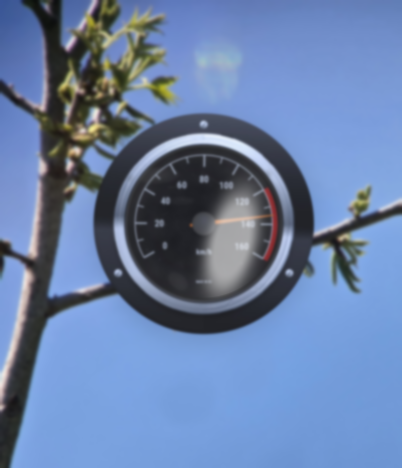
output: **135** km/h
